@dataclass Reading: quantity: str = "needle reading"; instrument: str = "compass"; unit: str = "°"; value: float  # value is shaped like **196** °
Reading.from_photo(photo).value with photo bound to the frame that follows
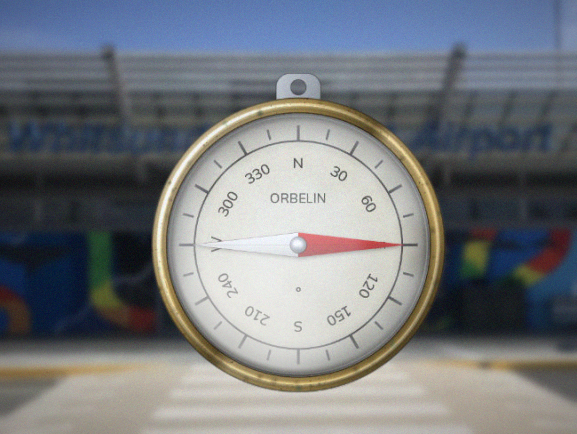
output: **90** °
